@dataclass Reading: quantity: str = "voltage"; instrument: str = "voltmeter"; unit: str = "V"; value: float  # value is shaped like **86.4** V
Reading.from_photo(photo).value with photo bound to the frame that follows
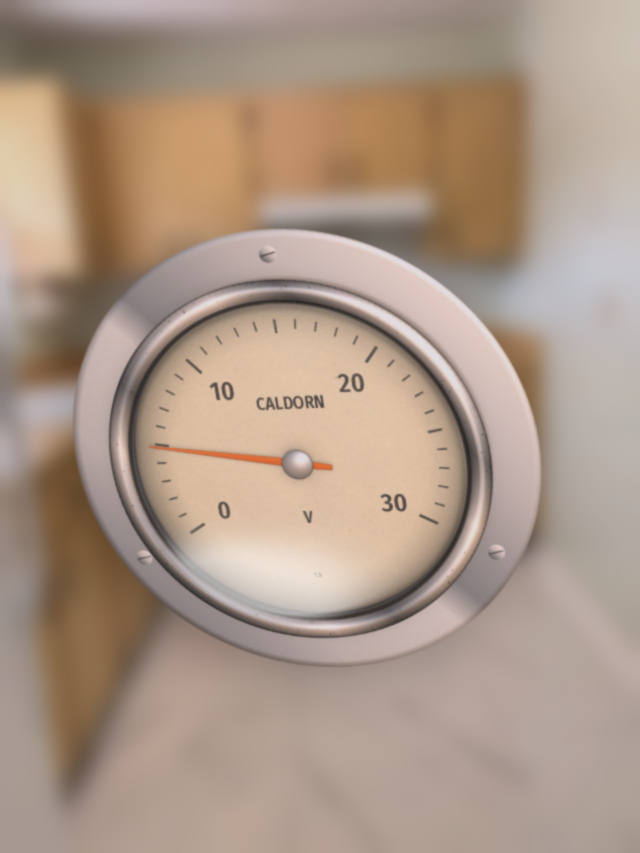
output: **5** V
